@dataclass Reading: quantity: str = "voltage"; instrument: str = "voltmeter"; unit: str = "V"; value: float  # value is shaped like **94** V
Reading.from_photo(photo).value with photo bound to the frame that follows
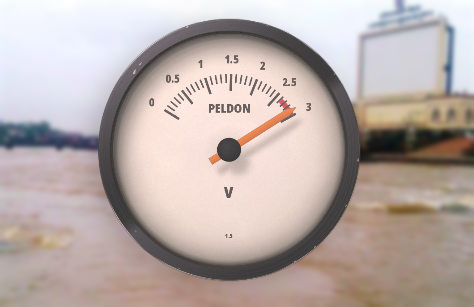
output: **2.9** V
